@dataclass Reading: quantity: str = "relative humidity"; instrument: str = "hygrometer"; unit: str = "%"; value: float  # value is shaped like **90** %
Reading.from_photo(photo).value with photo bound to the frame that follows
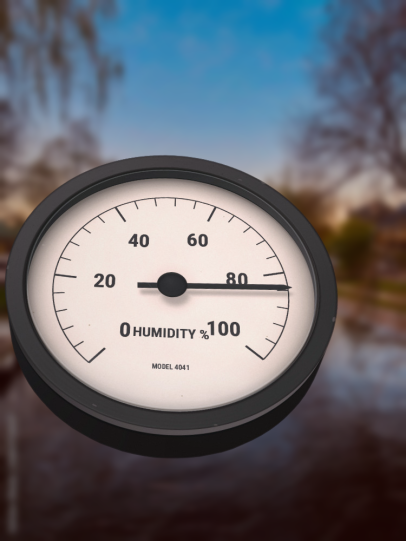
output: **84** %
